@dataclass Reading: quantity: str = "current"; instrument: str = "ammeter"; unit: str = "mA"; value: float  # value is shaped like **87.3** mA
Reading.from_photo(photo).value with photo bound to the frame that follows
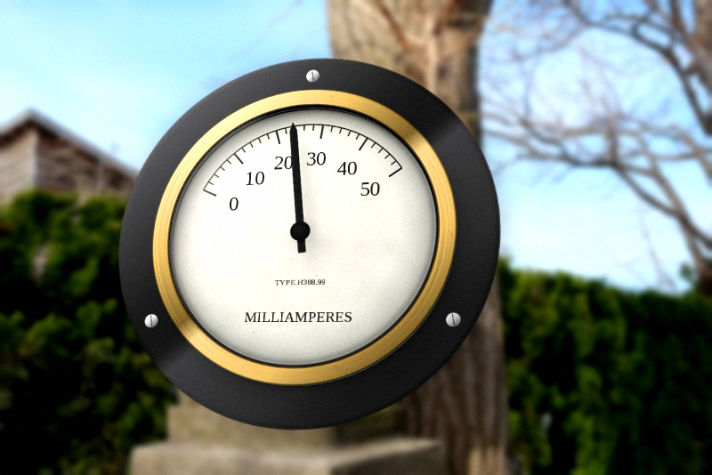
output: **24** mA
